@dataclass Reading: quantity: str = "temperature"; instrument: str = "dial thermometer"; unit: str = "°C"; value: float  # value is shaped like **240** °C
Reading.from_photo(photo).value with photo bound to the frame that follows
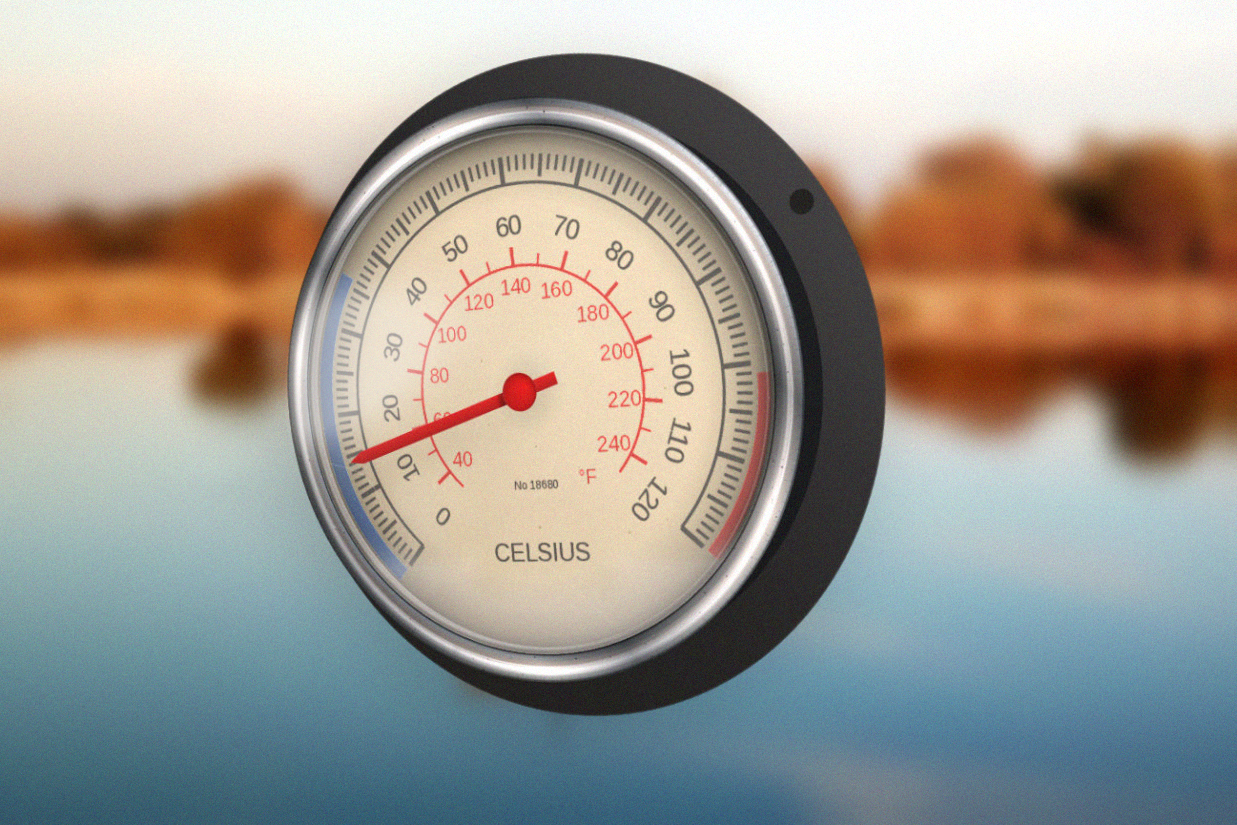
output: **14** °C
